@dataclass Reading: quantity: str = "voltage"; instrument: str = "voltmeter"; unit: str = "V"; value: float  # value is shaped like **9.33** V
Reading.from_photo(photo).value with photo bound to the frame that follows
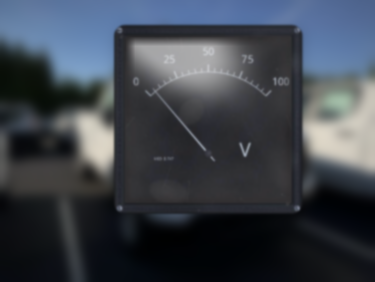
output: **5** V
